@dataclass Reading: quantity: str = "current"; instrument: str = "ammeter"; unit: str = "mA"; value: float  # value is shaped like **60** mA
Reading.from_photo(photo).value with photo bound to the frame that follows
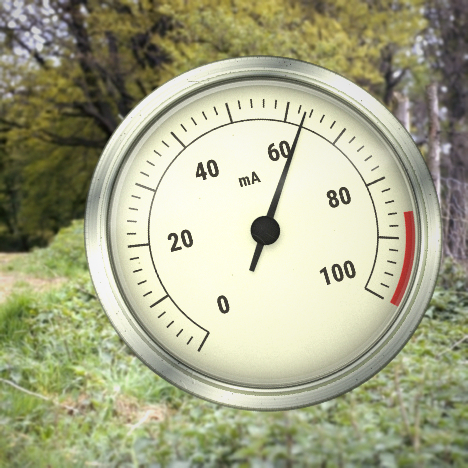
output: **63** mA
